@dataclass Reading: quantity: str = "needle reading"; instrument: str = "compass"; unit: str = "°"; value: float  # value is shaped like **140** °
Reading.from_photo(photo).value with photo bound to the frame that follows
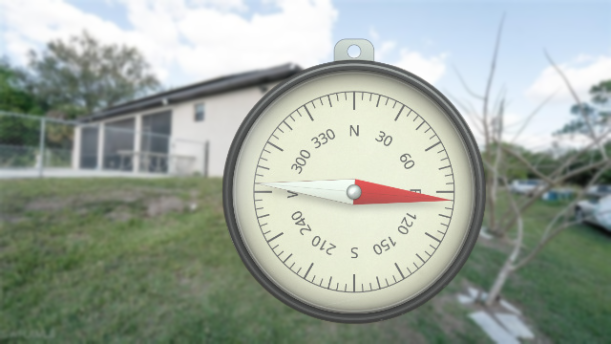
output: **95** °
